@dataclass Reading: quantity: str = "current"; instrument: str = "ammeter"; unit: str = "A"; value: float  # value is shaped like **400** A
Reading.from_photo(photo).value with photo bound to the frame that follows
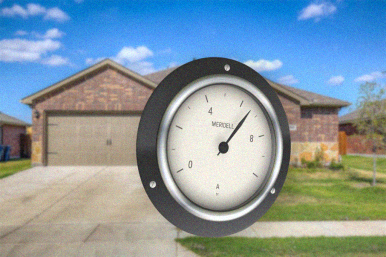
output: **6.5** A
